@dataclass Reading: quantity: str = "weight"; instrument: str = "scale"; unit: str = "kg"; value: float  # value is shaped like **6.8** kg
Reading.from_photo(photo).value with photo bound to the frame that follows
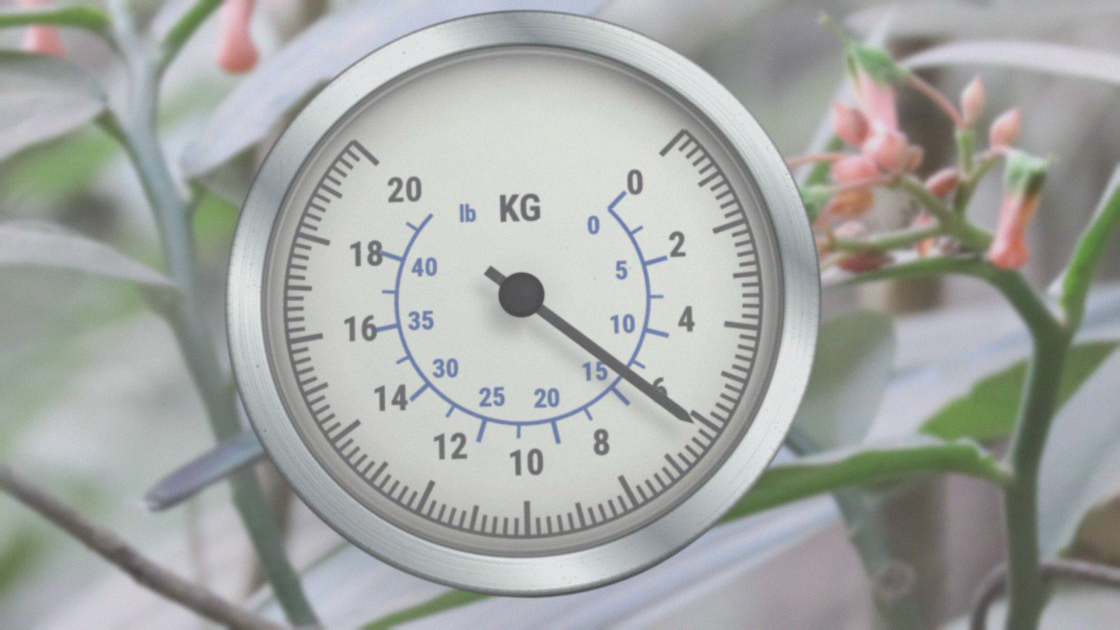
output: **6.2** kg
